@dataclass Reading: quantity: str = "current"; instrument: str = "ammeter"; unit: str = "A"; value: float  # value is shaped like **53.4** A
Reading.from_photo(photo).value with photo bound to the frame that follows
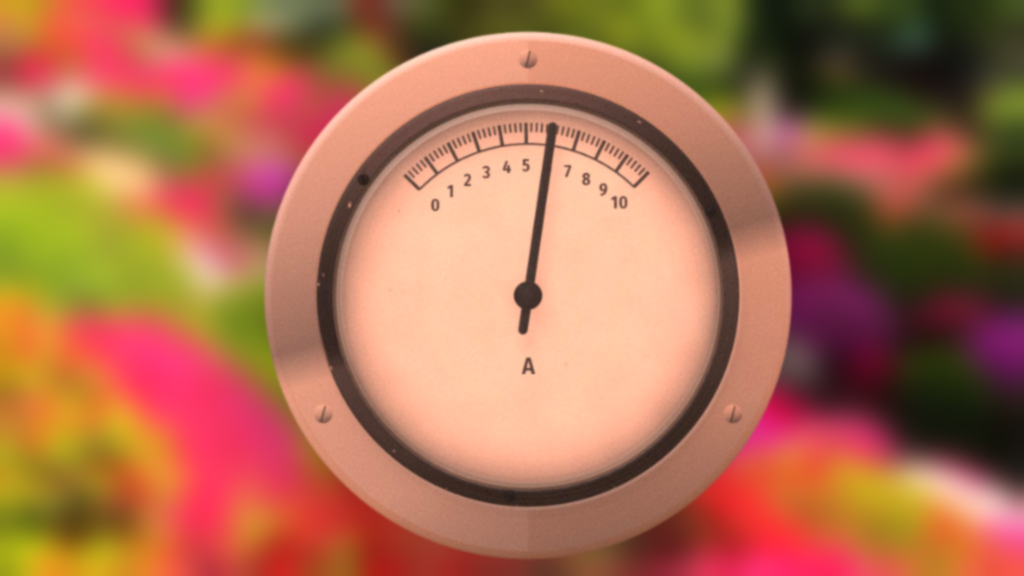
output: **6** A
